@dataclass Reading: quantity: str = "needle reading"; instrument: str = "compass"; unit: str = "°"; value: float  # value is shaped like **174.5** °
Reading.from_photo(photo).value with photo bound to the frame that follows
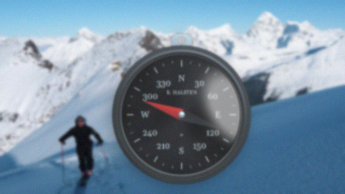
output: **290** °
